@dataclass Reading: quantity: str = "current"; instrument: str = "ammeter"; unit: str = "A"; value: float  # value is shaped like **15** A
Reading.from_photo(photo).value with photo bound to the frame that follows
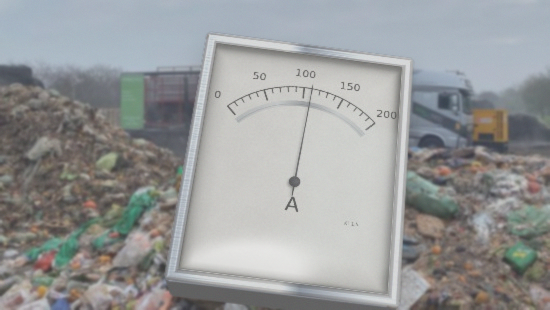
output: **110** A
